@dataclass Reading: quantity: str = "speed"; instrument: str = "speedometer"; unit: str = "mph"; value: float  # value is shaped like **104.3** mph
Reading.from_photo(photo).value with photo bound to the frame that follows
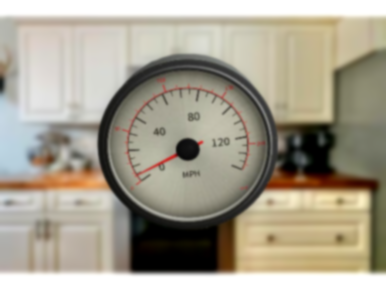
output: **5** mph
